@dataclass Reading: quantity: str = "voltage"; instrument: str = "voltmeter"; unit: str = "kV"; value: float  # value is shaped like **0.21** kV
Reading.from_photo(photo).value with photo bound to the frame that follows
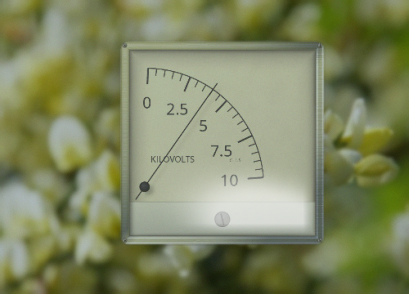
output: **4** kV
